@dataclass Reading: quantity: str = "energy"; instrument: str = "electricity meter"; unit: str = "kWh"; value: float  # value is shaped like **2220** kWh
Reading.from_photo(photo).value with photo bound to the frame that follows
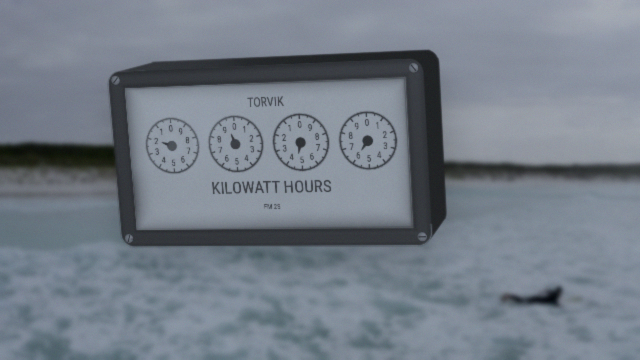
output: **1946** kWh
